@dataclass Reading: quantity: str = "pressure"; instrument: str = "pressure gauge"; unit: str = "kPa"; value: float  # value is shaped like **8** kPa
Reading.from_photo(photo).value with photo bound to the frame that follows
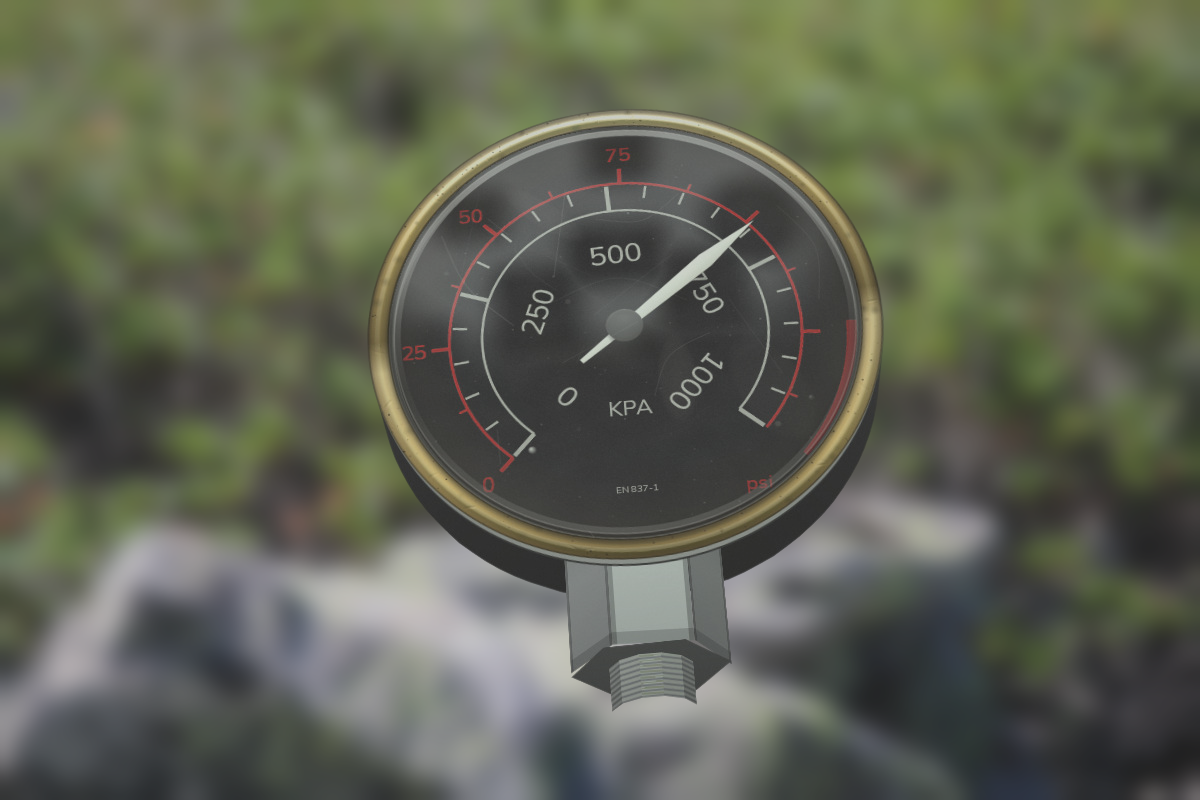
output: **700** kPa
